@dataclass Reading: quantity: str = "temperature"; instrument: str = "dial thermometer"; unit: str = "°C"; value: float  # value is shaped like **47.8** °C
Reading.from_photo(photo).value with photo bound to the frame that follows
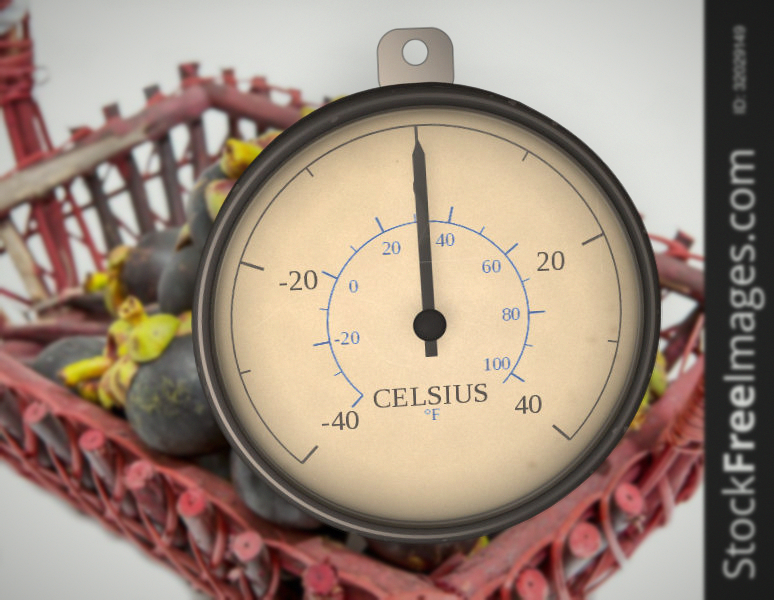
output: **0** °C
